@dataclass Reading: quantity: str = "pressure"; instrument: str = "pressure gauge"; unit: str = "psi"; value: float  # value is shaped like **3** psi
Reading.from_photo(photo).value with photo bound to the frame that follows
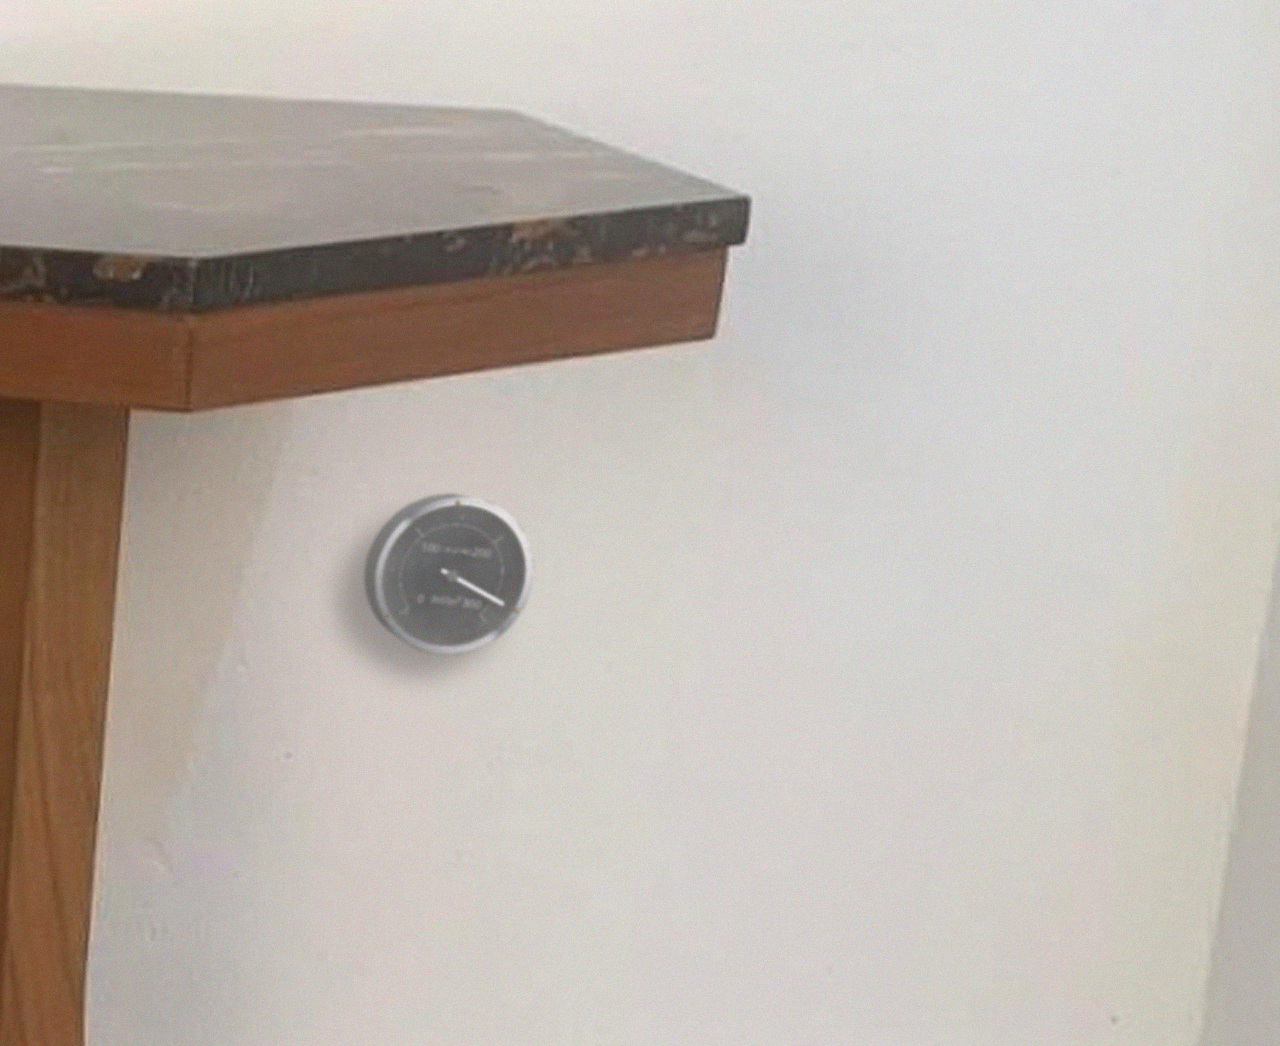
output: **275** psi
